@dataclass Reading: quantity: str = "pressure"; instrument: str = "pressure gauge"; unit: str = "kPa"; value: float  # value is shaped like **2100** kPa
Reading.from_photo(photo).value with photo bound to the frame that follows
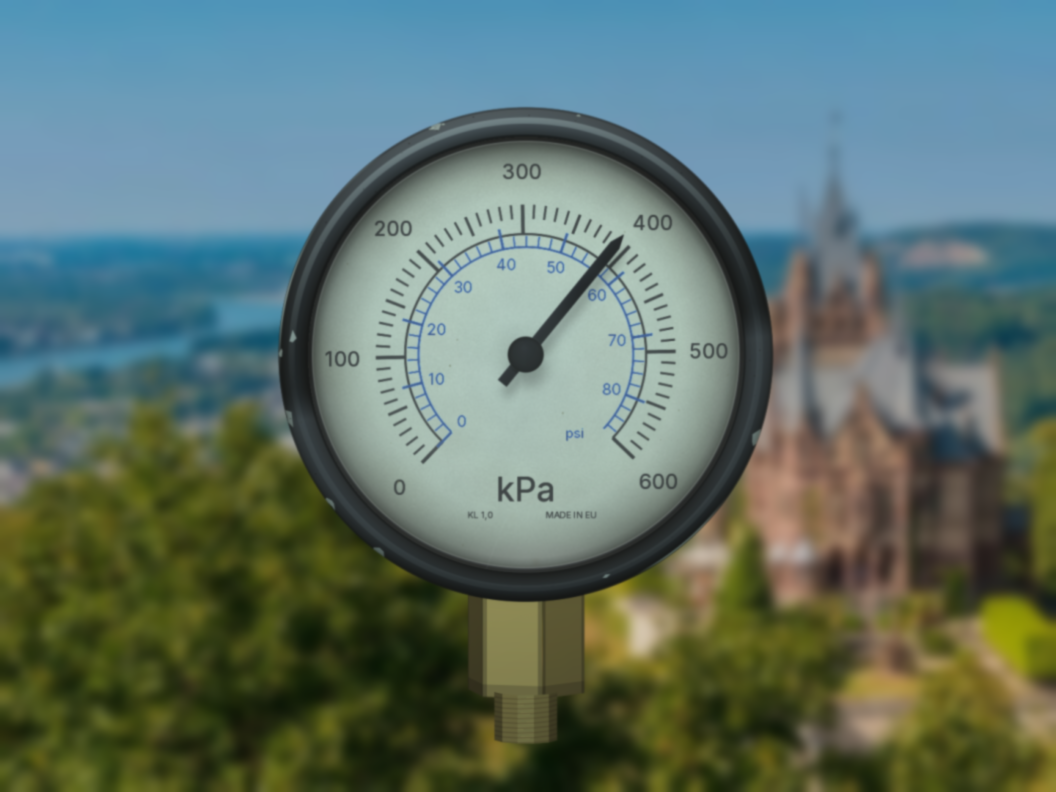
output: **390** kPa
